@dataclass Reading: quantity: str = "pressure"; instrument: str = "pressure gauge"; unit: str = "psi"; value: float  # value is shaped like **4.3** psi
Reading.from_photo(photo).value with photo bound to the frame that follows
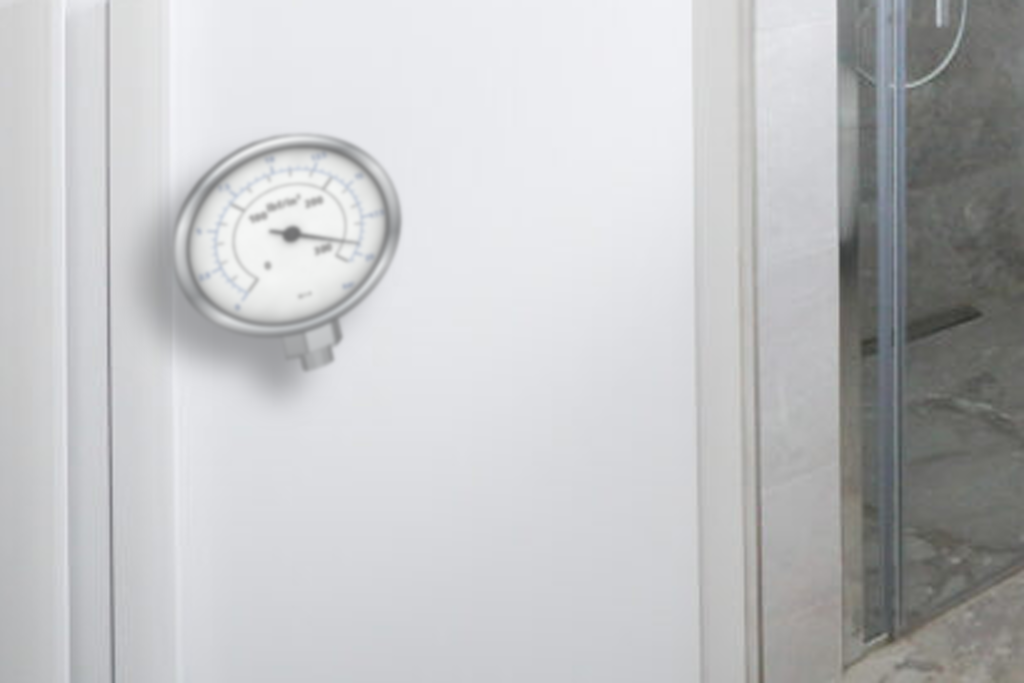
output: **280** psi
